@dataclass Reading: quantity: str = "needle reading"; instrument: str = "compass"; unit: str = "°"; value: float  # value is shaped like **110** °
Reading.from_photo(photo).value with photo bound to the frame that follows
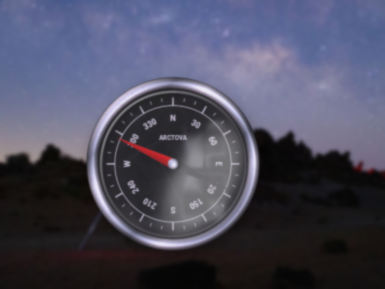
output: **295** °
